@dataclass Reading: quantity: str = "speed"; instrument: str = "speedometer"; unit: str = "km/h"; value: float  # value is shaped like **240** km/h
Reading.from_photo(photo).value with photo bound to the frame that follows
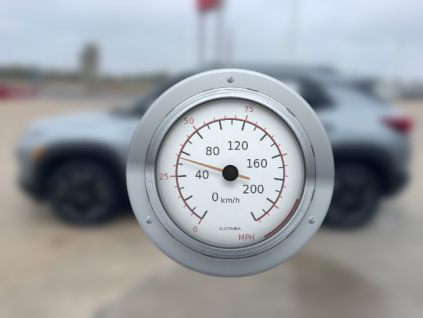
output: **55** km/h
